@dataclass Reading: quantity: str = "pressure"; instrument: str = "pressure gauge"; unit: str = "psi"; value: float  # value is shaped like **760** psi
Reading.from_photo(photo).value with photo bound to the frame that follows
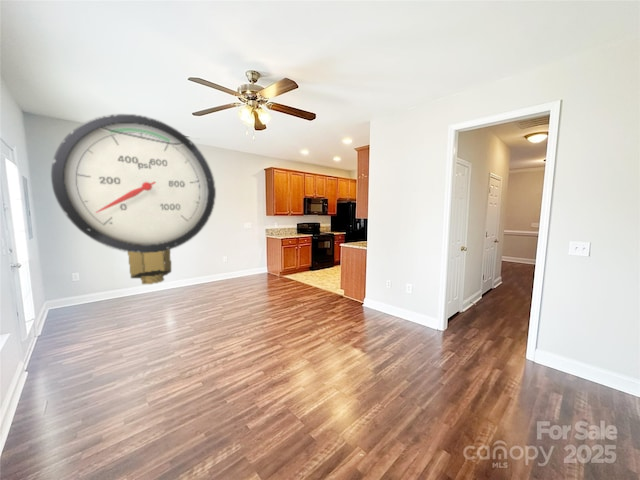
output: **50** psi
